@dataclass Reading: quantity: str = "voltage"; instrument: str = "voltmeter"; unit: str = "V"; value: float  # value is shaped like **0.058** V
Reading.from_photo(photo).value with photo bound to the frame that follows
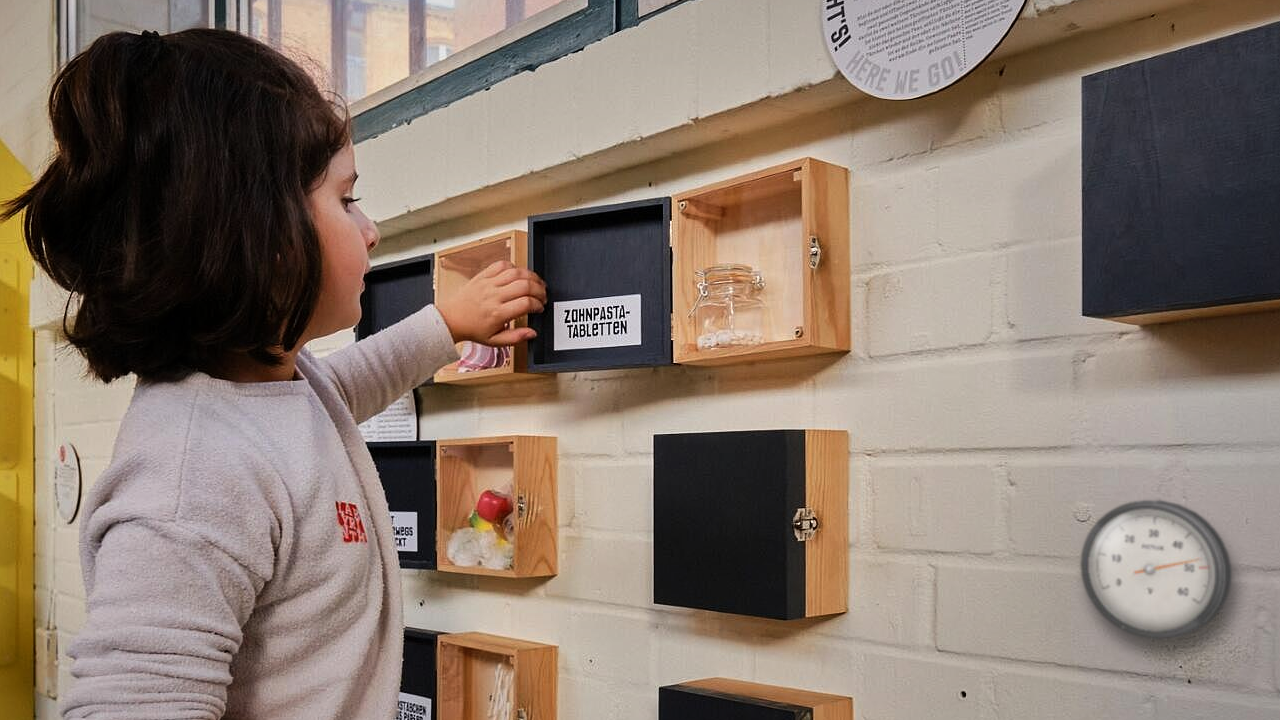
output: **47.5** V
